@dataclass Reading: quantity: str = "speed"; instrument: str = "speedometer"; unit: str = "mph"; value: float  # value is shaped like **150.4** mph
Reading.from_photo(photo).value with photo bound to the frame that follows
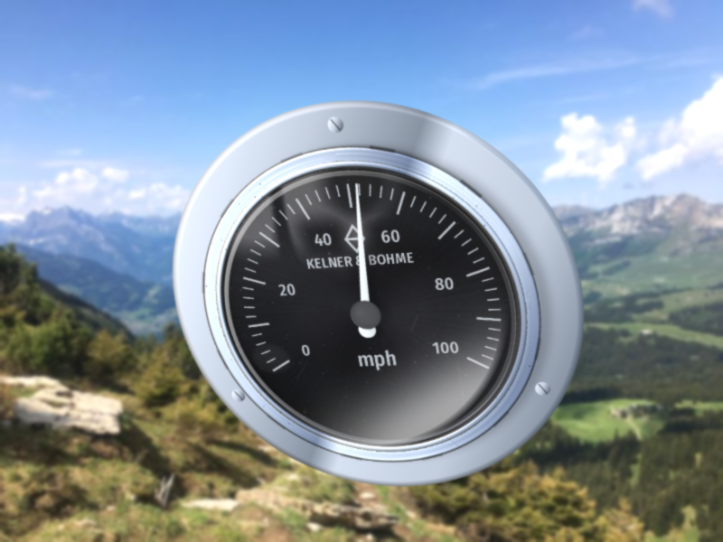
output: **52** mph
